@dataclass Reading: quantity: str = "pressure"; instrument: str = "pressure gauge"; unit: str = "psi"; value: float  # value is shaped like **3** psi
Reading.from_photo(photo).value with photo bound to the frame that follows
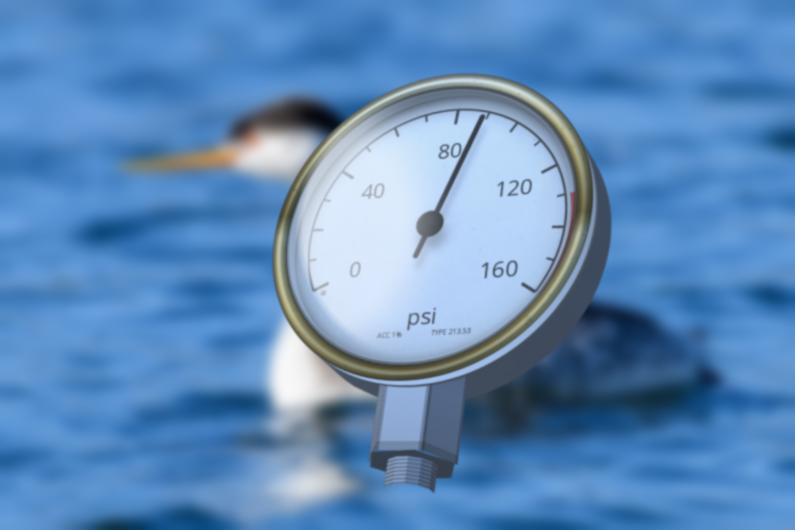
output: **90** psi
